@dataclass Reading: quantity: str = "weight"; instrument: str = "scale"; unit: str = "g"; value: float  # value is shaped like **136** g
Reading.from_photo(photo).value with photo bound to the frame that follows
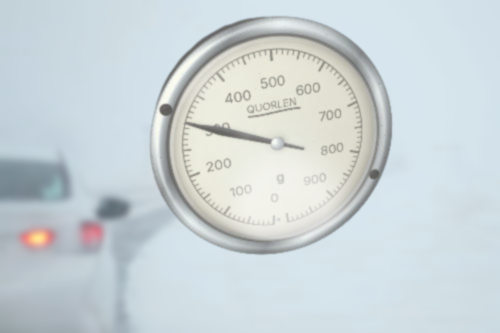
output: **300** g
